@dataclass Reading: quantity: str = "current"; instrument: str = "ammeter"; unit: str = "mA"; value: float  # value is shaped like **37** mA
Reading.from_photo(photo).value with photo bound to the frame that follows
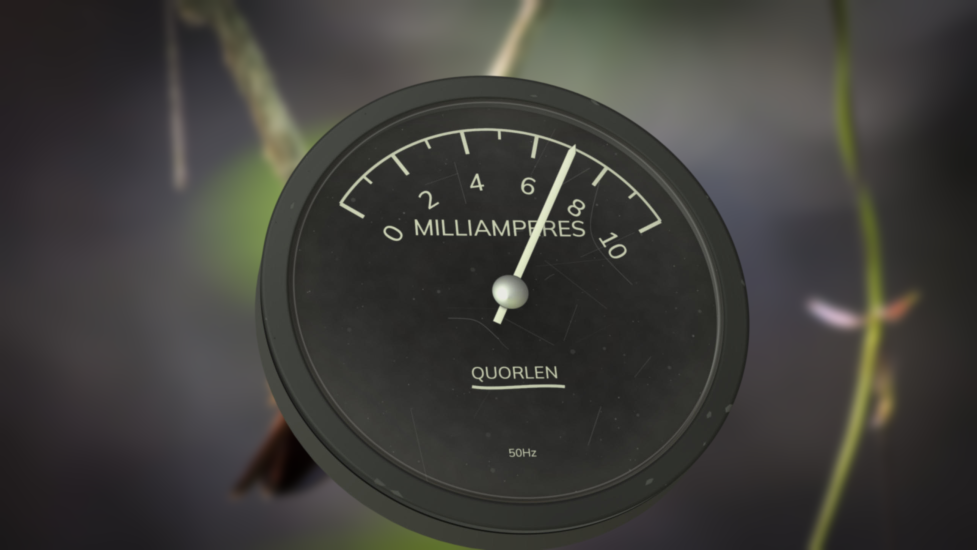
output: **7** mA
